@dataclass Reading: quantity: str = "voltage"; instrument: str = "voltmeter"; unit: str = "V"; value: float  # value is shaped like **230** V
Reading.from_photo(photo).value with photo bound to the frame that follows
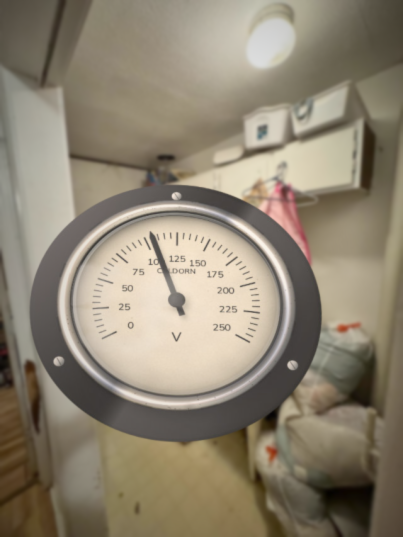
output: **105** V
